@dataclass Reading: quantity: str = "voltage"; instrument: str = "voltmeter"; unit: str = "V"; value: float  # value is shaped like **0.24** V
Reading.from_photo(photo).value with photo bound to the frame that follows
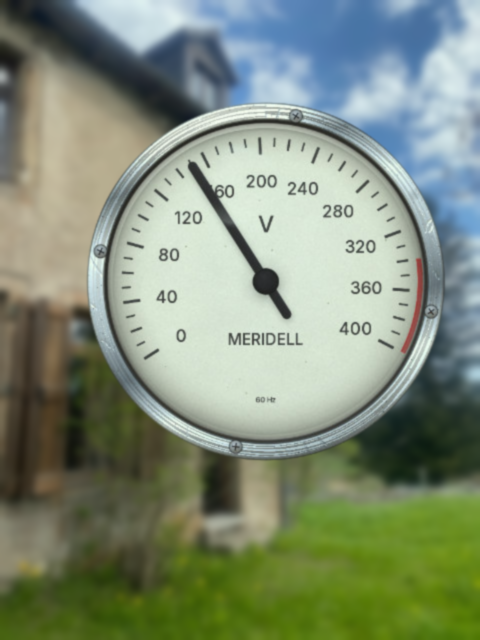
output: **150** V
